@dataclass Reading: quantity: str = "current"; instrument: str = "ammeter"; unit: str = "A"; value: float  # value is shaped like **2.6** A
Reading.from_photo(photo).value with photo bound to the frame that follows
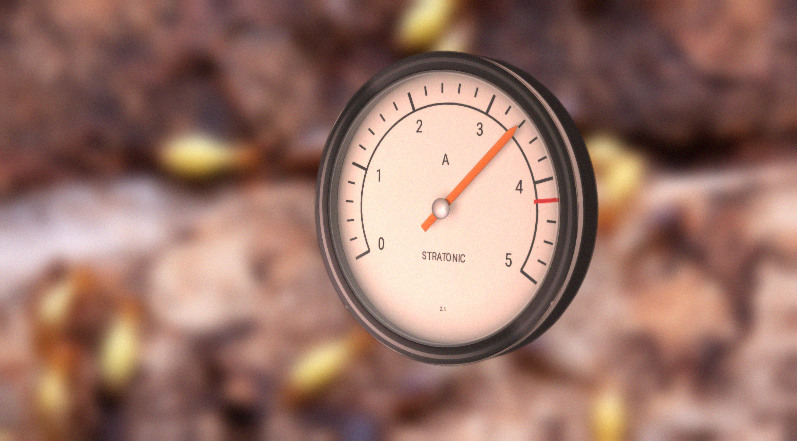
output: **3.4** A
